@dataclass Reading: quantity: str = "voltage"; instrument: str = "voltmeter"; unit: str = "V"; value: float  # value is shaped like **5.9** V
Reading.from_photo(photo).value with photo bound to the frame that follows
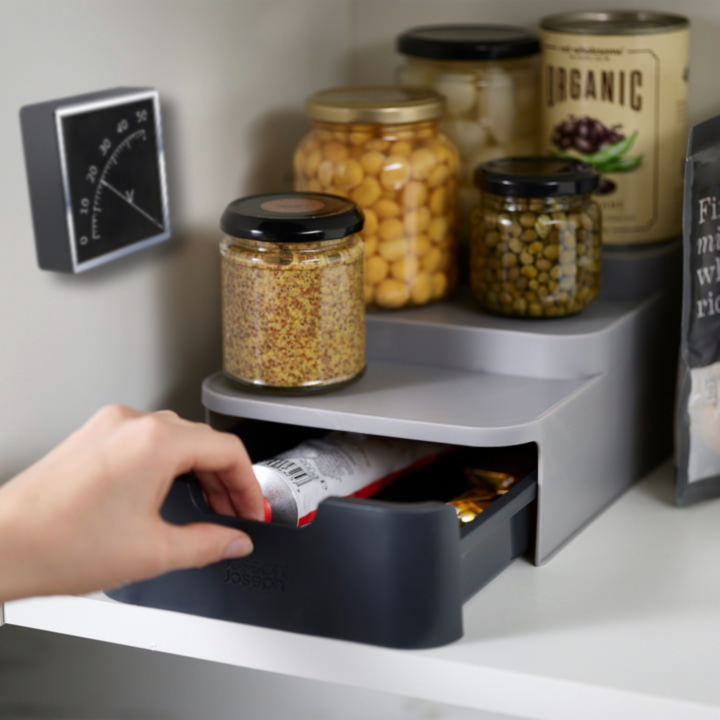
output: **20** V
